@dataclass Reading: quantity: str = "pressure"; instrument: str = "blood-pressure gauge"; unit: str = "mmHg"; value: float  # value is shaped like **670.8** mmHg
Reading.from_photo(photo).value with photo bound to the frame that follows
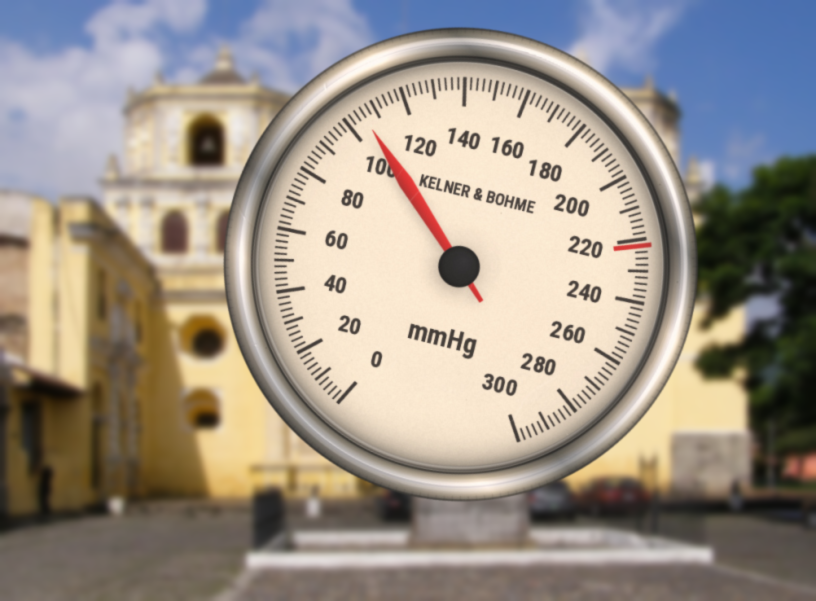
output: **106** mmHg
